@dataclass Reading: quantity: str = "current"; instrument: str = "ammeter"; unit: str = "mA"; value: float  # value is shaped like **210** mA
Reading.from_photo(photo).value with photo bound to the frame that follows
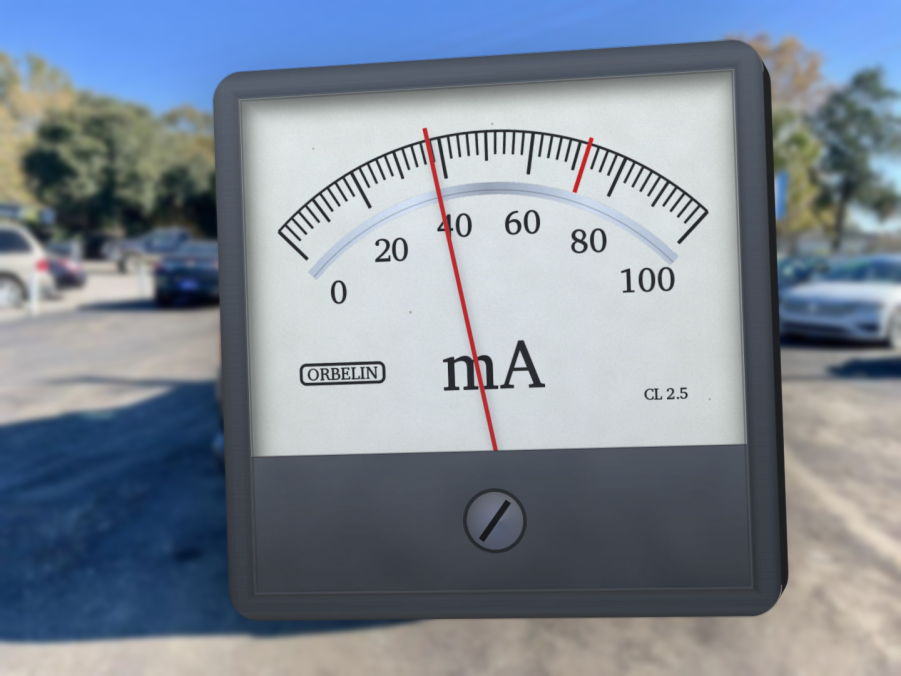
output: **38** mA
